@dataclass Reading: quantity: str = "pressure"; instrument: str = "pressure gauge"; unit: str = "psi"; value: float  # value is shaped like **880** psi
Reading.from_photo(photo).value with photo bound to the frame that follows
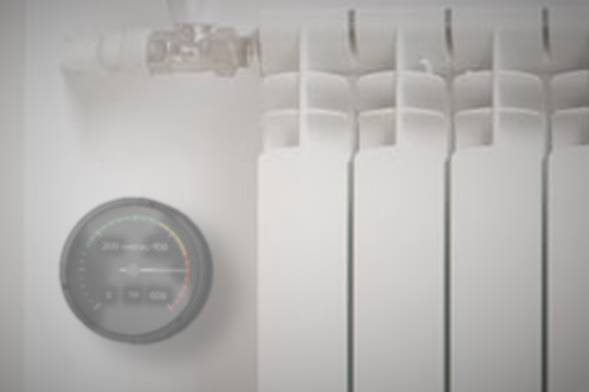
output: **500** psi
